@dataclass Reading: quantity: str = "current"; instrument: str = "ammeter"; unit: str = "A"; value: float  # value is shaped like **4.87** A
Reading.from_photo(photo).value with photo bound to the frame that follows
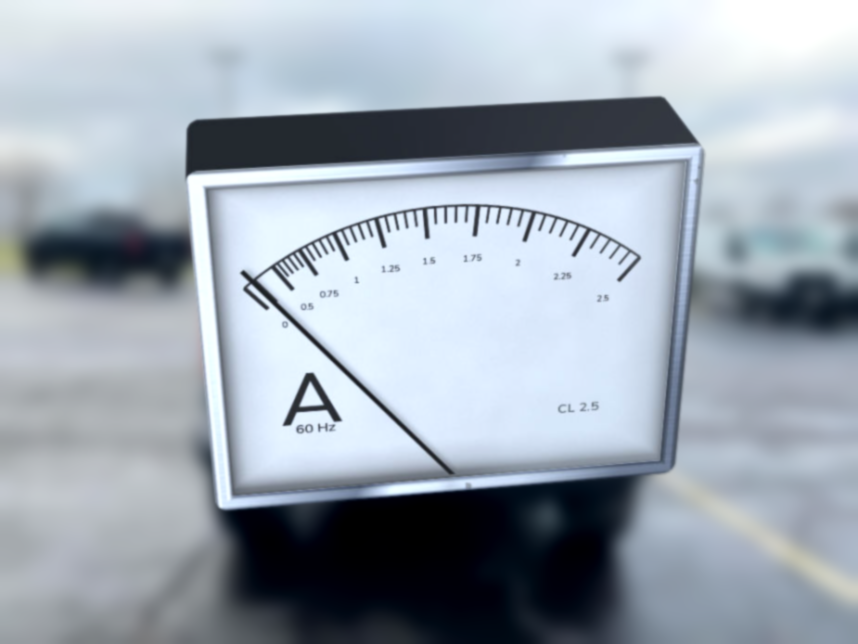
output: **0.25** A
